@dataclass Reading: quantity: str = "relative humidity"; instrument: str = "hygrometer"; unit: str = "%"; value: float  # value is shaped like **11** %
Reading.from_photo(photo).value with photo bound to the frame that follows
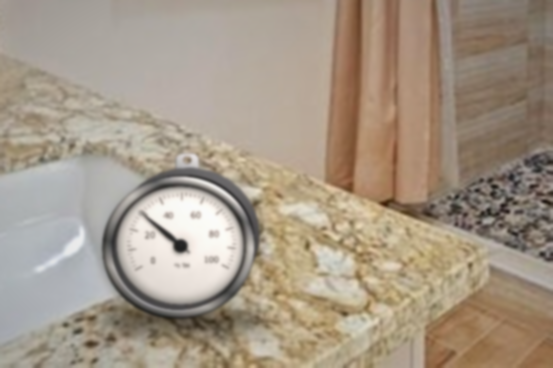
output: **30** %
